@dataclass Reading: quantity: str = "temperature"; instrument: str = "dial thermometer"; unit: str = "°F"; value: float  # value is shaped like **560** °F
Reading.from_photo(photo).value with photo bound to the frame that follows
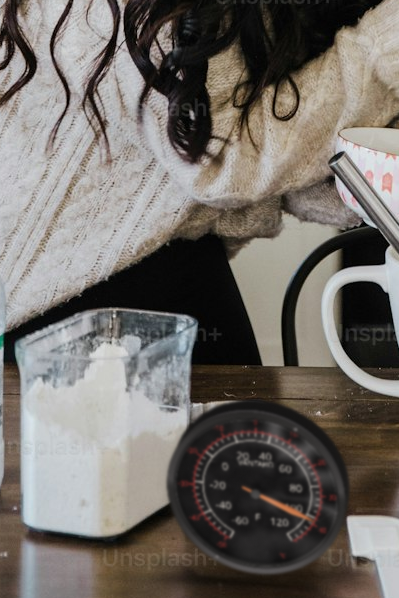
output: **100** °F
